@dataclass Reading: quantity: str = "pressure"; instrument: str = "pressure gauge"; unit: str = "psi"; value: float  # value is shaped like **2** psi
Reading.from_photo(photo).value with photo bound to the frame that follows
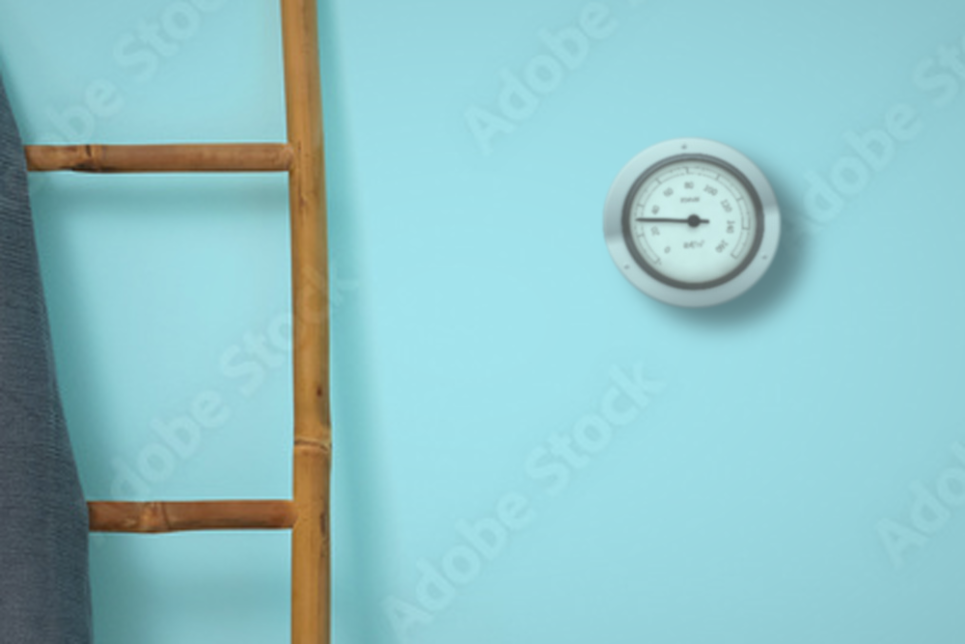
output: **30** psi
